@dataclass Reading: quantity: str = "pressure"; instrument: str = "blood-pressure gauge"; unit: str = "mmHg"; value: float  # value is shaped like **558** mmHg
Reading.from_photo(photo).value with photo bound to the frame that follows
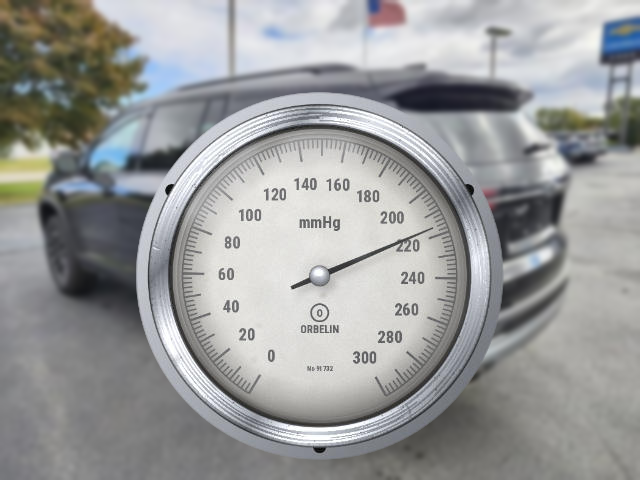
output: **216** mmHg
